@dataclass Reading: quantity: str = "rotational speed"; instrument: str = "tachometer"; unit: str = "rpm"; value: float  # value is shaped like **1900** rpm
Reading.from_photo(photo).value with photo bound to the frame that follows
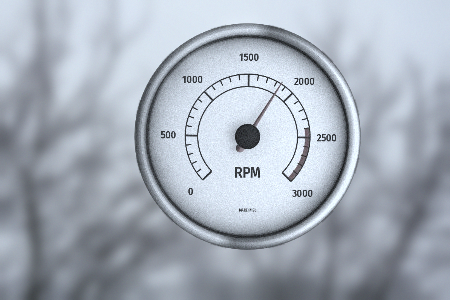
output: **1850** rpm
